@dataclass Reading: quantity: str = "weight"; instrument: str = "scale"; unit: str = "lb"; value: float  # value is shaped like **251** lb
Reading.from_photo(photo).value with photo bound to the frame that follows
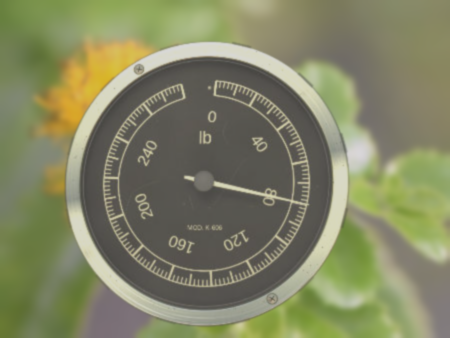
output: **80** lb
